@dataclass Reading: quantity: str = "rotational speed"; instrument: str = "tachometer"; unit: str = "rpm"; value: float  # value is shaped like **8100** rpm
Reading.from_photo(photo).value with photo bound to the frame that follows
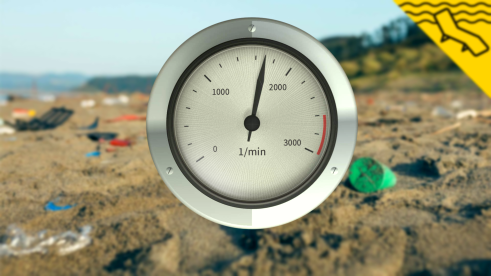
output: **1700** rpm
